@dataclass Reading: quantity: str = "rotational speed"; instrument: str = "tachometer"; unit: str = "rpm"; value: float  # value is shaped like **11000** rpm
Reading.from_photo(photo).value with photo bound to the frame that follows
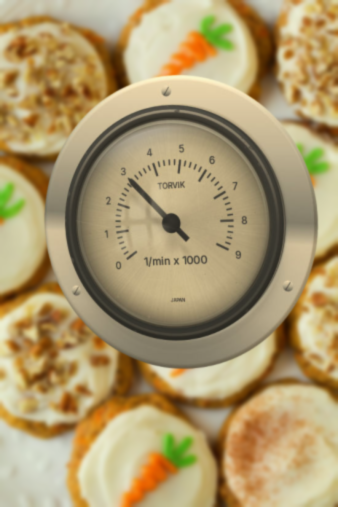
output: **3000** rpm
